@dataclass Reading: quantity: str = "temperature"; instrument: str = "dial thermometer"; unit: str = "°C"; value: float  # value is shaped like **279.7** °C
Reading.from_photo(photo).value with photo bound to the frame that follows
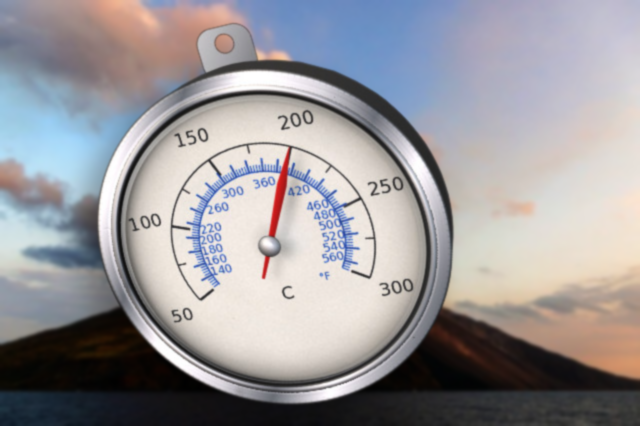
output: **200** °C
